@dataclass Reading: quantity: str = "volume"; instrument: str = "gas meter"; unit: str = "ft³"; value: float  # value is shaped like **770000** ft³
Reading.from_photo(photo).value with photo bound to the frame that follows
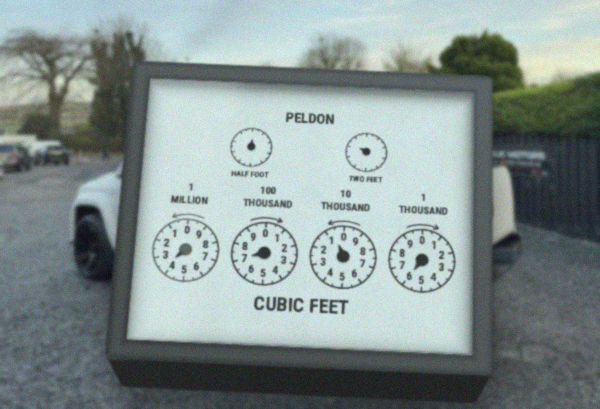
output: **370600** ft³
